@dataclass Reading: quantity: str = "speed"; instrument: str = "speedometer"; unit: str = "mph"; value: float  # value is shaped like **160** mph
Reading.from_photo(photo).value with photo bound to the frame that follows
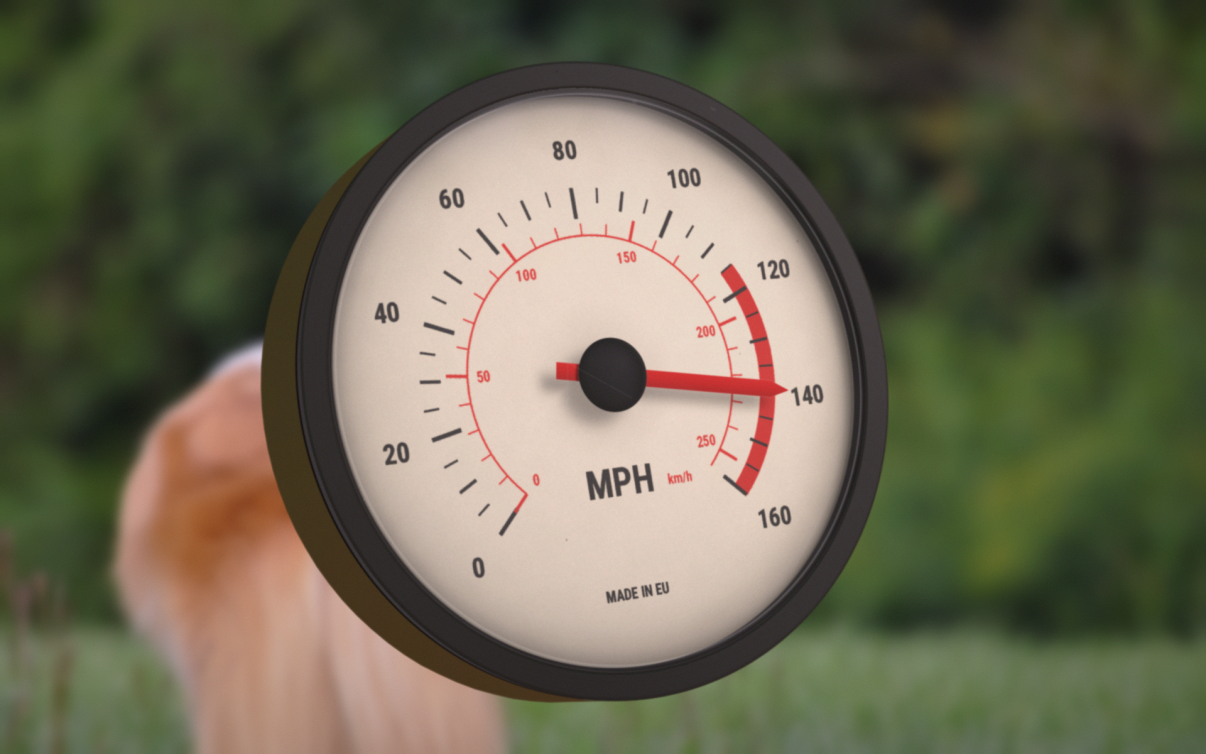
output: **140** mph
